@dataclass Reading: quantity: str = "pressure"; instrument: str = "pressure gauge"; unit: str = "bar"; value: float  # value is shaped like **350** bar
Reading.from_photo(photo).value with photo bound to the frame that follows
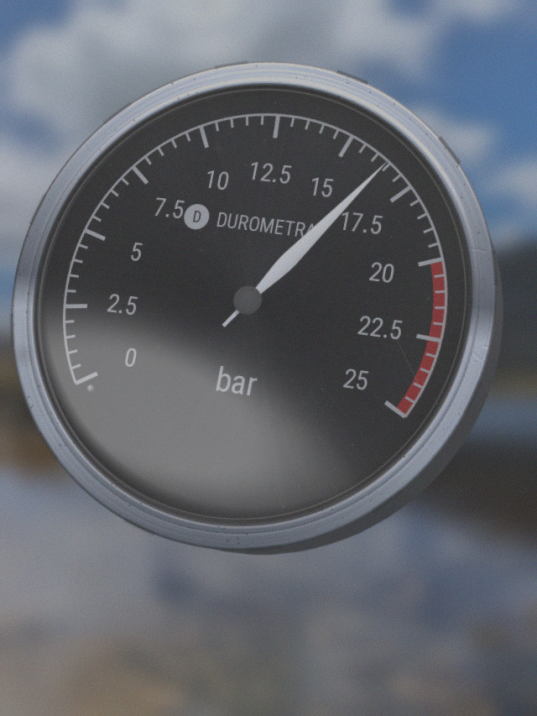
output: **16.5** bar
